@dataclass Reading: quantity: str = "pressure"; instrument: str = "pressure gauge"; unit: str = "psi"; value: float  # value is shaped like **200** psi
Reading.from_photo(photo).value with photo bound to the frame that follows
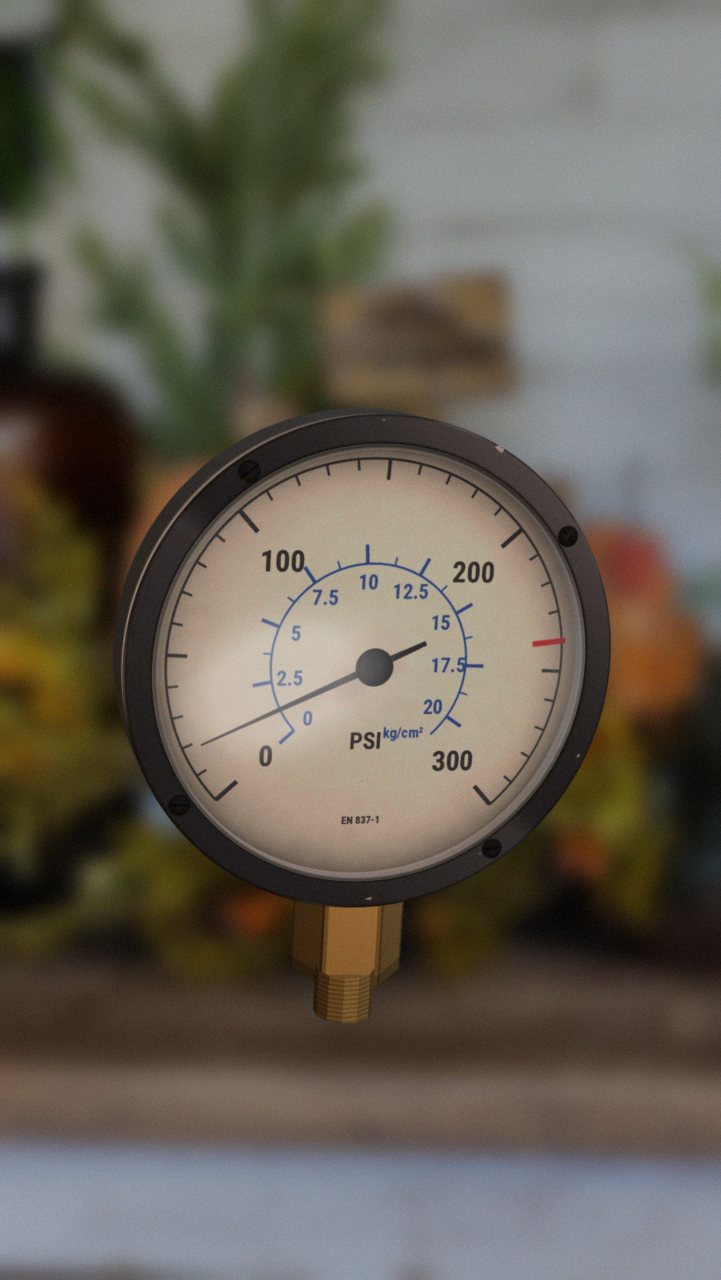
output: **20** psi
